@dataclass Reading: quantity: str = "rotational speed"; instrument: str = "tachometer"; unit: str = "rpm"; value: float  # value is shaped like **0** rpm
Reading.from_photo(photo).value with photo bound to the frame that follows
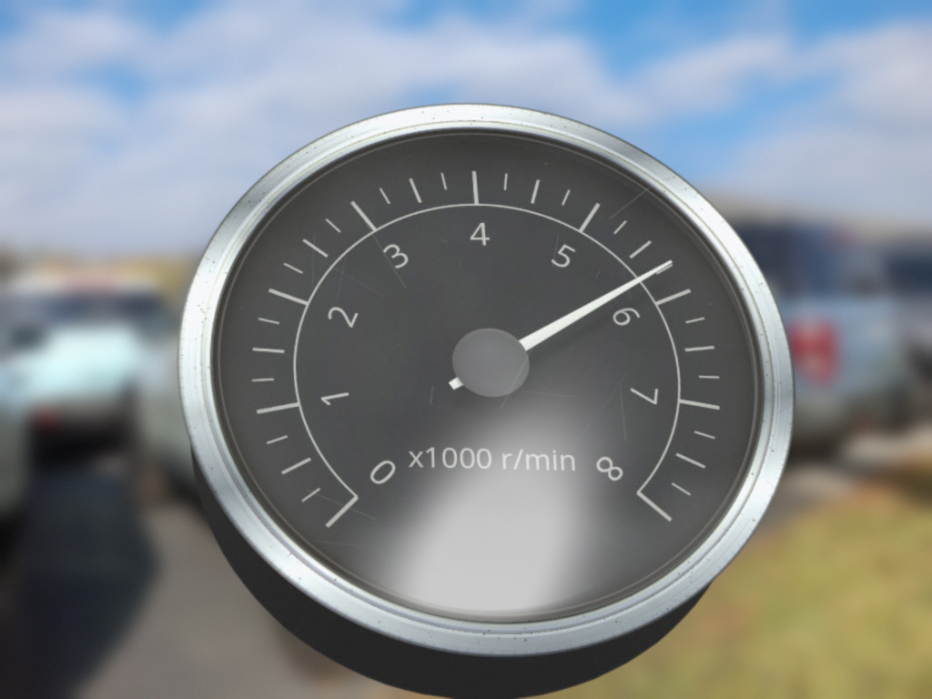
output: **5750** rpm
